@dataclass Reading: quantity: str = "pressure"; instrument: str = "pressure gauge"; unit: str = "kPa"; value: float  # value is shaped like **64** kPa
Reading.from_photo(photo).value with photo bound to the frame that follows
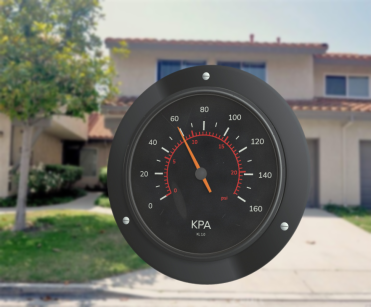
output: **60** kPa
